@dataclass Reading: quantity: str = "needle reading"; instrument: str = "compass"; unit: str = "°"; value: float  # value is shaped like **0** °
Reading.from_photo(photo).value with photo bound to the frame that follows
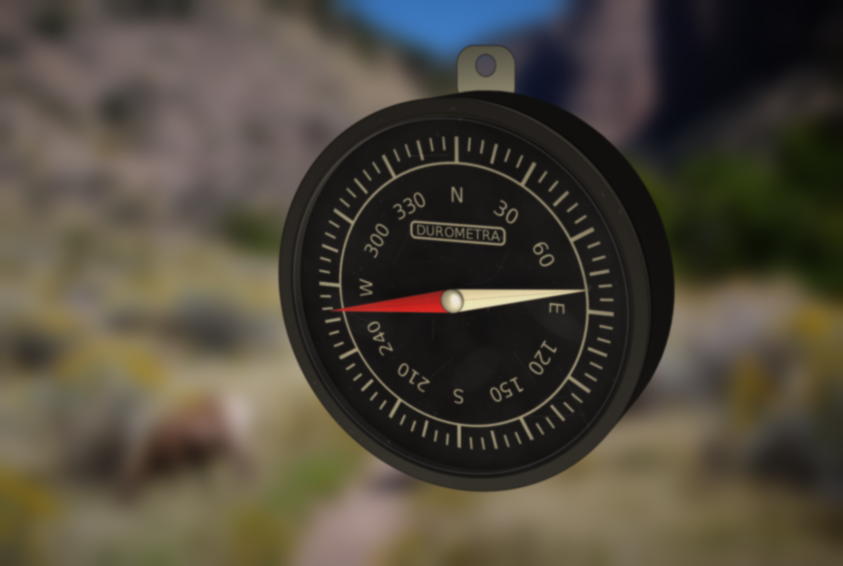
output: **260** °
